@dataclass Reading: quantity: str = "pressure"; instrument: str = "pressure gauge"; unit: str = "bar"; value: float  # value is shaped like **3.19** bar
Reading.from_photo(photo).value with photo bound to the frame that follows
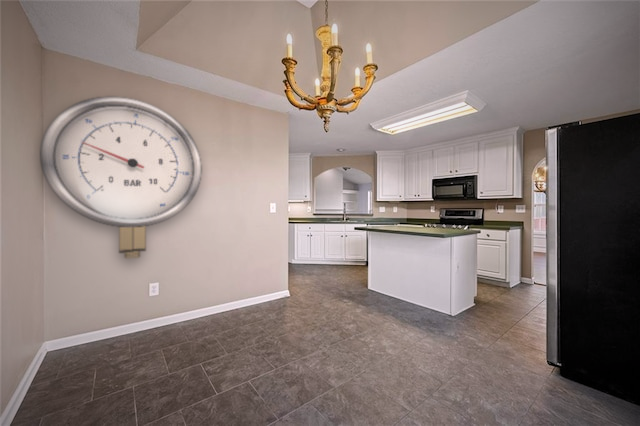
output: **2.5** bar
